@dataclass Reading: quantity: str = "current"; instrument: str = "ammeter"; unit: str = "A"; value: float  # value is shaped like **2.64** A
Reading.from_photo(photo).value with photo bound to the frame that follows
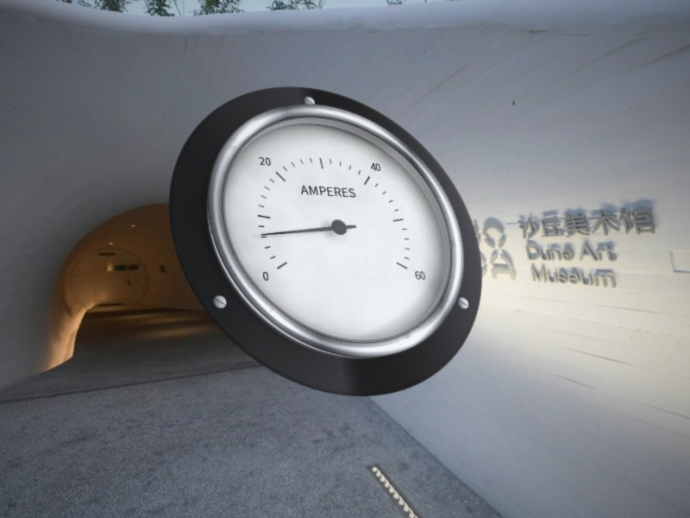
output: **6** A
